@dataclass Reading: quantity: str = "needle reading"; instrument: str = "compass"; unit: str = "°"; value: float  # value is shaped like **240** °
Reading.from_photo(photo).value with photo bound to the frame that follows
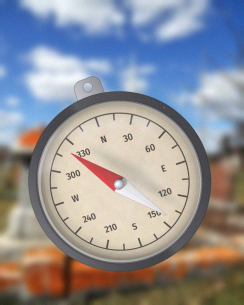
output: **322.5** °
